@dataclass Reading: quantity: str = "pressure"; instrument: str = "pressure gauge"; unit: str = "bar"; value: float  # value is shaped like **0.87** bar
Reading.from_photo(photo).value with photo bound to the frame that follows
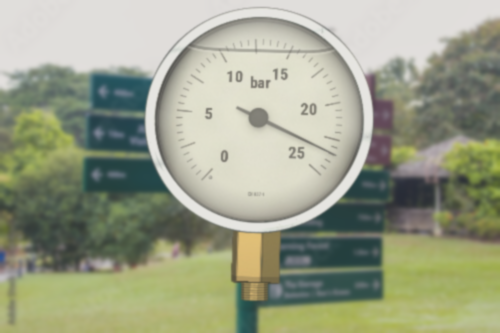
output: **23.5** bar
